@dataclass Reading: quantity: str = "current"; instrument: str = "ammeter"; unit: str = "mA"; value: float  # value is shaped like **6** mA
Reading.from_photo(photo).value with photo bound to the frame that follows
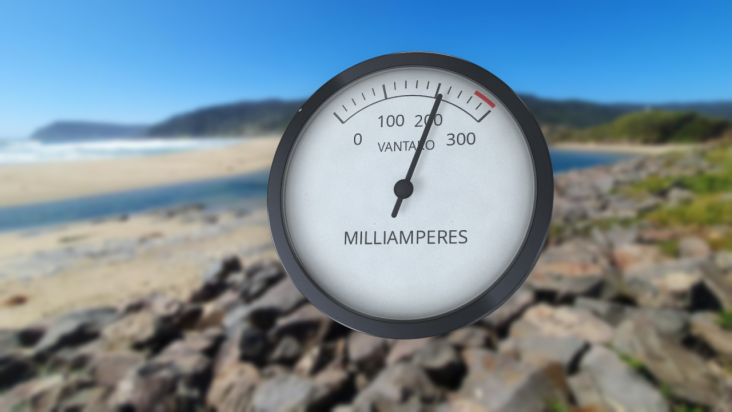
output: **210** mA
